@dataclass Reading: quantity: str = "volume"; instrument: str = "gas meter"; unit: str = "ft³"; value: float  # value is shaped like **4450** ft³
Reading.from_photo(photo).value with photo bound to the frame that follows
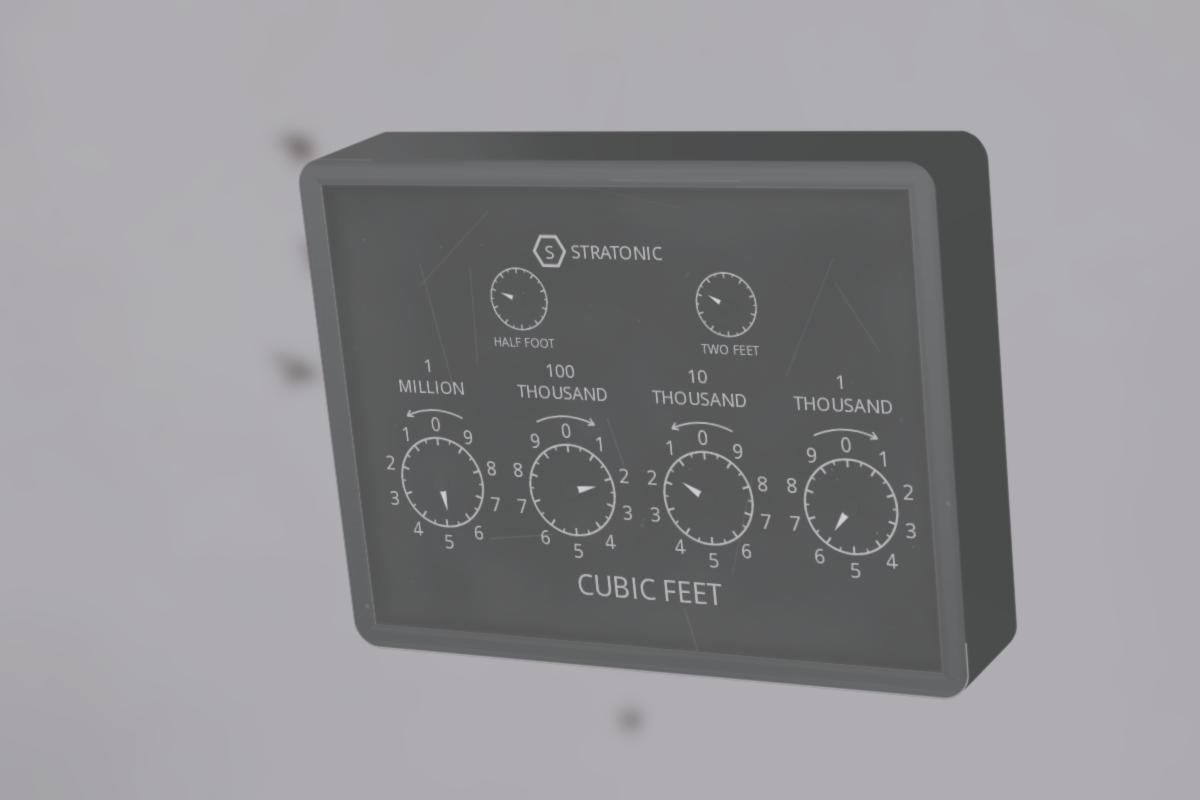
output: **521600** ft³
